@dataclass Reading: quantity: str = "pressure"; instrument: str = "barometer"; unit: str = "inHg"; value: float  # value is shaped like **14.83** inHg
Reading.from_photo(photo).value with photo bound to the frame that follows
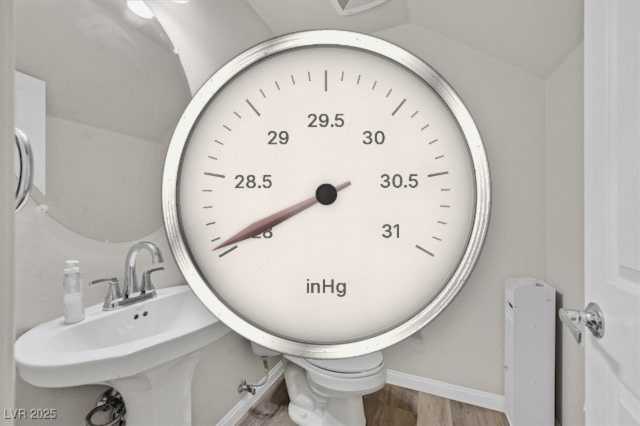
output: **28.05** inHg
